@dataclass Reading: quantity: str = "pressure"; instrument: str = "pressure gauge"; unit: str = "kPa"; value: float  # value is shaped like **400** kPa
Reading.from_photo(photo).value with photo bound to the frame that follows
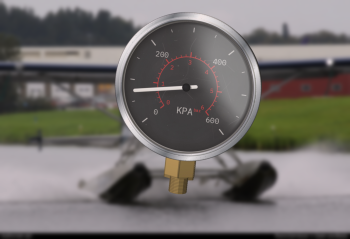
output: **75** kPa
